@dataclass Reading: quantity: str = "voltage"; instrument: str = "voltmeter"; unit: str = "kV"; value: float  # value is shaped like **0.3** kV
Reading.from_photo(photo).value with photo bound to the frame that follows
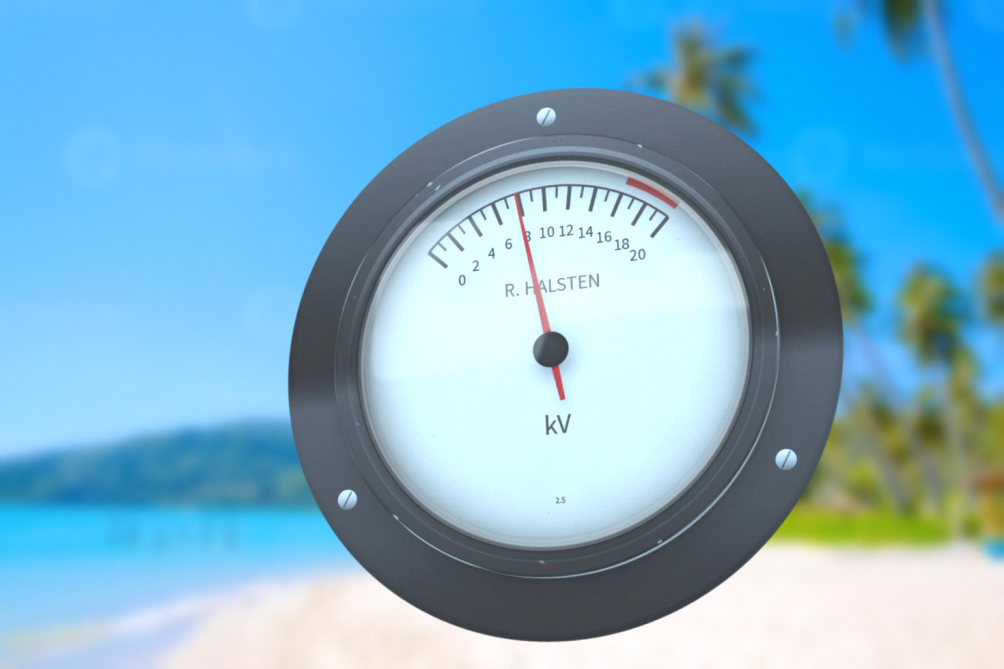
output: **8** kV
